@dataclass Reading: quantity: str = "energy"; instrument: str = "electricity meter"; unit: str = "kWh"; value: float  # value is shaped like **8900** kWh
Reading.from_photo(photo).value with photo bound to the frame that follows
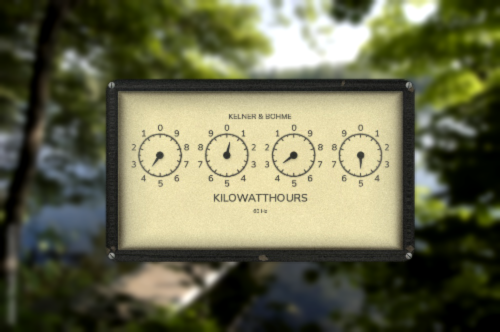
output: **4035** kWh
